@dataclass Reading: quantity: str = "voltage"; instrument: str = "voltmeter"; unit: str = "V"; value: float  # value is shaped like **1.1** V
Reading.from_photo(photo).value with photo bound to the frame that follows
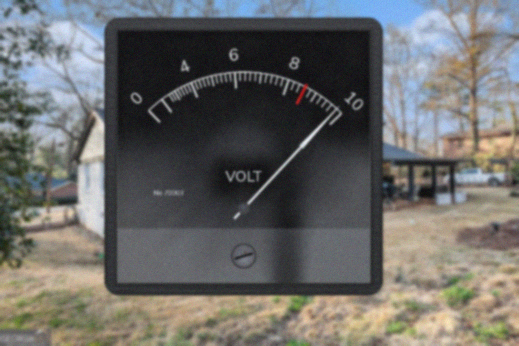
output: **9.8** V
